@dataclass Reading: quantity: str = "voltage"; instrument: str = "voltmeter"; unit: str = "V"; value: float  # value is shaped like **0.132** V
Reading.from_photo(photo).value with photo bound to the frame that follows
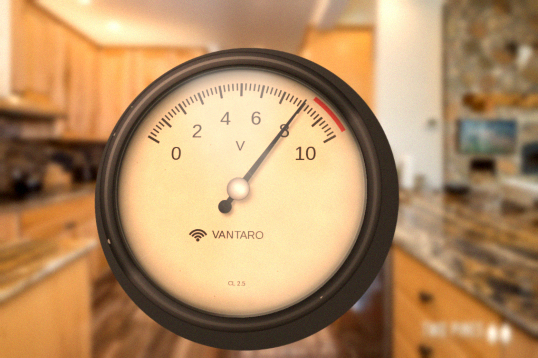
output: **8** V
